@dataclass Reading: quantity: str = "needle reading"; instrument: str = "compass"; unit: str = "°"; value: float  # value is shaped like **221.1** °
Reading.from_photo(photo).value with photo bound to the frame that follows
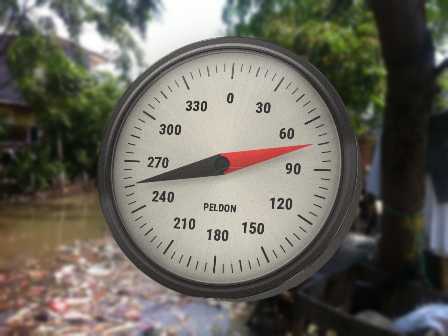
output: **75** °
